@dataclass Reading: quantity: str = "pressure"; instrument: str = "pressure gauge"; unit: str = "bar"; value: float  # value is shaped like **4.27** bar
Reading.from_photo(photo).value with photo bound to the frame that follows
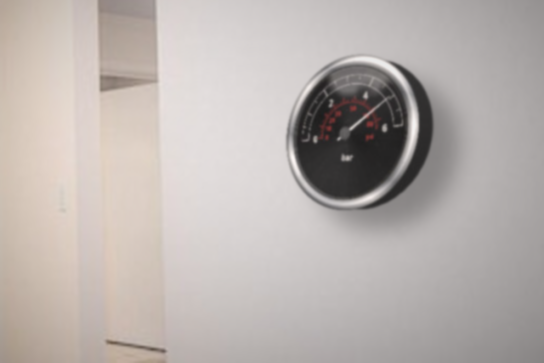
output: **5** bar
